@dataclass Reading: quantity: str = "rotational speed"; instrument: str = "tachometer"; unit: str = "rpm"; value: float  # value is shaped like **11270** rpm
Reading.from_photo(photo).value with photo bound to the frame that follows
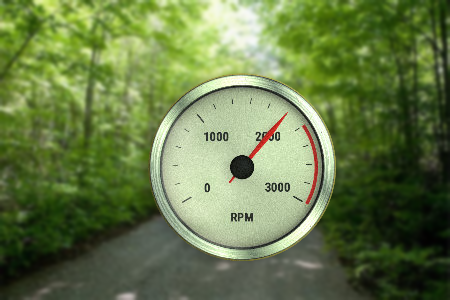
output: **2000** rpm
